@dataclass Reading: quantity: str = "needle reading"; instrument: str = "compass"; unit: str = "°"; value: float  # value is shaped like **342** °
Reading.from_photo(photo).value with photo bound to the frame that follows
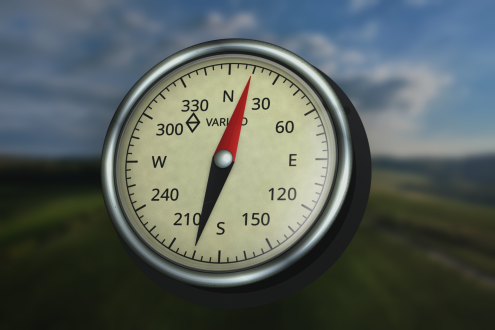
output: **15** °
